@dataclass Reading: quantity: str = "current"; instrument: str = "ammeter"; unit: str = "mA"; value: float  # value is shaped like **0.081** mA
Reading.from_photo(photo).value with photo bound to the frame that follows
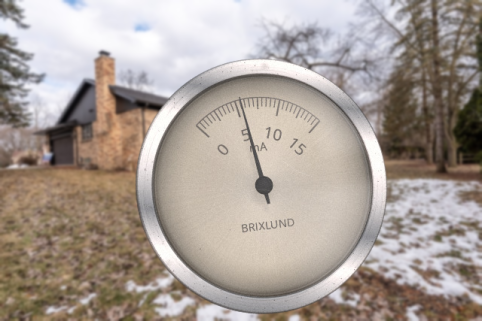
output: **5.5** mA
